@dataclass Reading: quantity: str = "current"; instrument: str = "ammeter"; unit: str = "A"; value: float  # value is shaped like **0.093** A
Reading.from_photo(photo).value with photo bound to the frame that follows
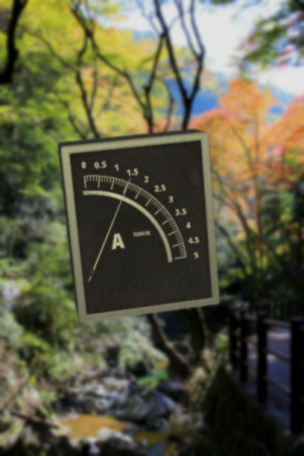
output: **1.5** A
